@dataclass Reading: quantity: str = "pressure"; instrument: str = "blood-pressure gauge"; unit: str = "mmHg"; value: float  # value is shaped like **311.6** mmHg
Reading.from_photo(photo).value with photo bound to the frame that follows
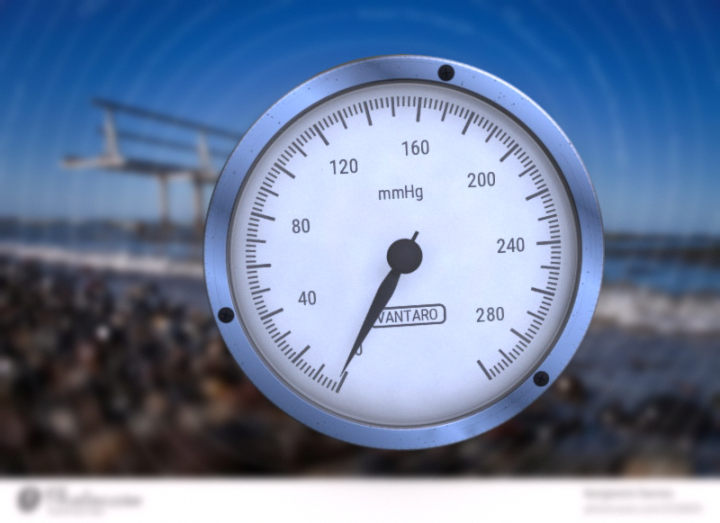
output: **2** mmHg
